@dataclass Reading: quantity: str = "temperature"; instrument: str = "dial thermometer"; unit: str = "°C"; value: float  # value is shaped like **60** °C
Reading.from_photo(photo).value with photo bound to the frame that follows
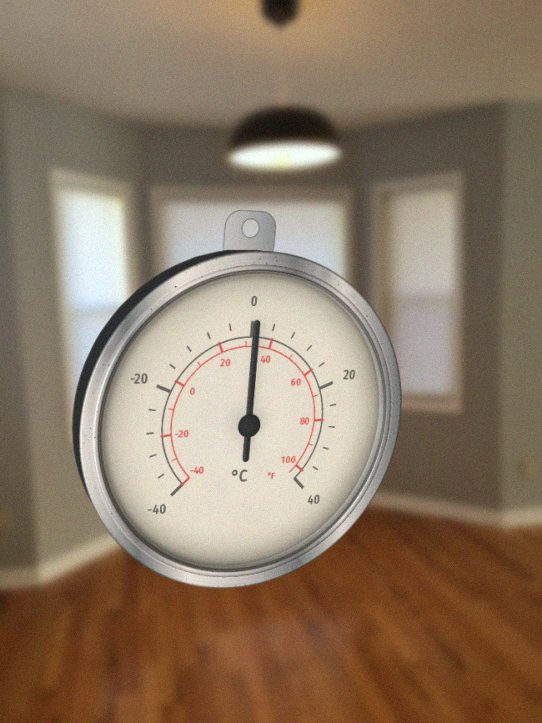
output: **0** °C
